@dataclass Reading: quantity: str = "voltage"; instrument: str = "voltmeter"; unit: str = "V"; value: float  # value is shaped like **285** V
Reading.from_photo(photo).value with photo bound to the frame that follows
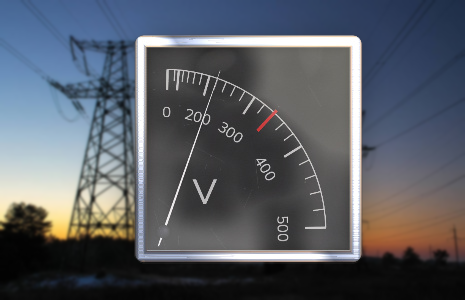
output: **220** V
